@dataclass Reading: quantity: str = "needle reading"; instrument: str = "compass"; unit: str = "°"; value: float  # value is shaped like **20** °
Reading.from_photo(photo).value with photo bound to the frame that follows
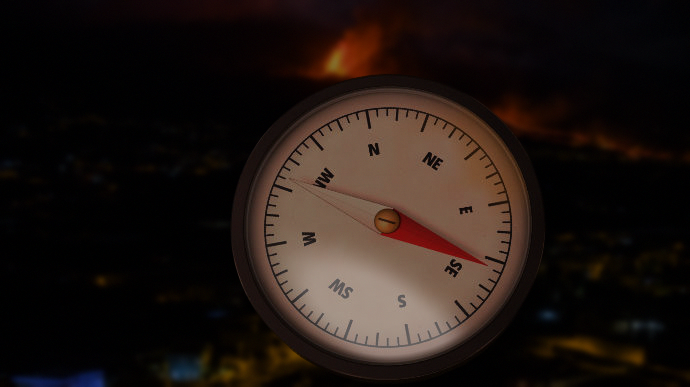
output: **125** °
